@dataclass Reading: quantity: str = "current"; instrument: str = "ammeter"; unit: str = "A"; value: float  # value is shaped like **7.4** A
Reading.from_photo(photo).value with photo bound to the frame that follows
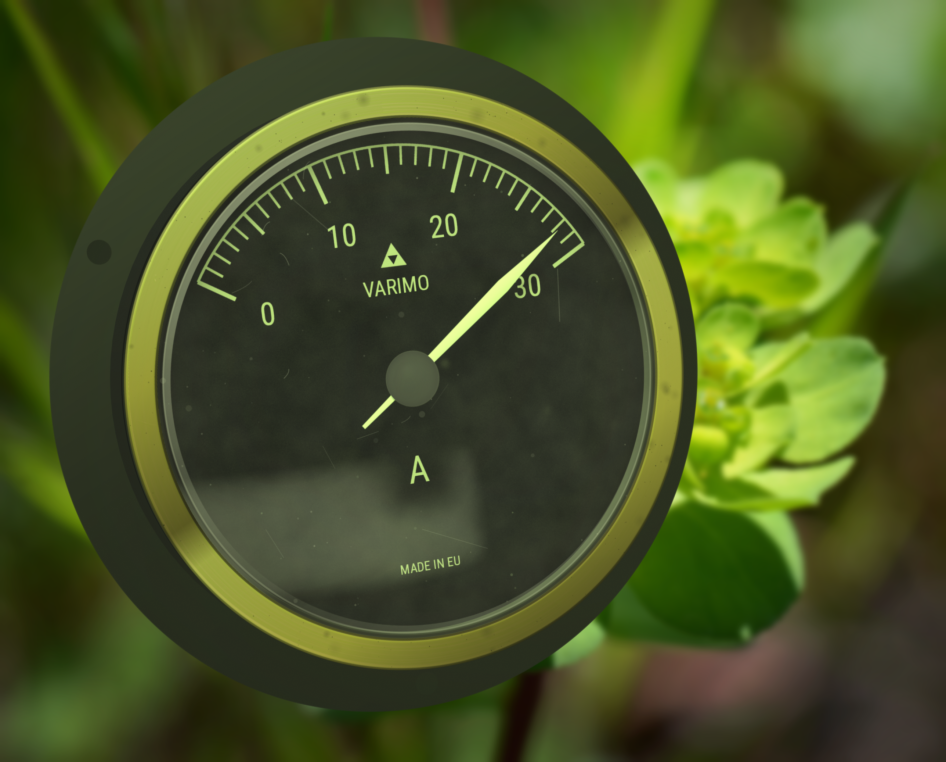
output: **28** A
